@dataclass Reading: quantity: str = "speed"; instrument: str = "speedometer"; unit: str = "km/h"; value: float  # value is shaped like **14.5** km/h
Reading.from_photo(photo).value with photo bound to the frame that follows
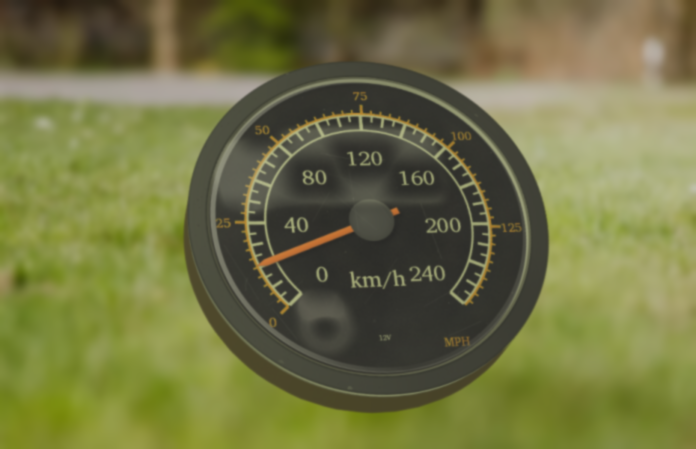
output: **20** km/h
